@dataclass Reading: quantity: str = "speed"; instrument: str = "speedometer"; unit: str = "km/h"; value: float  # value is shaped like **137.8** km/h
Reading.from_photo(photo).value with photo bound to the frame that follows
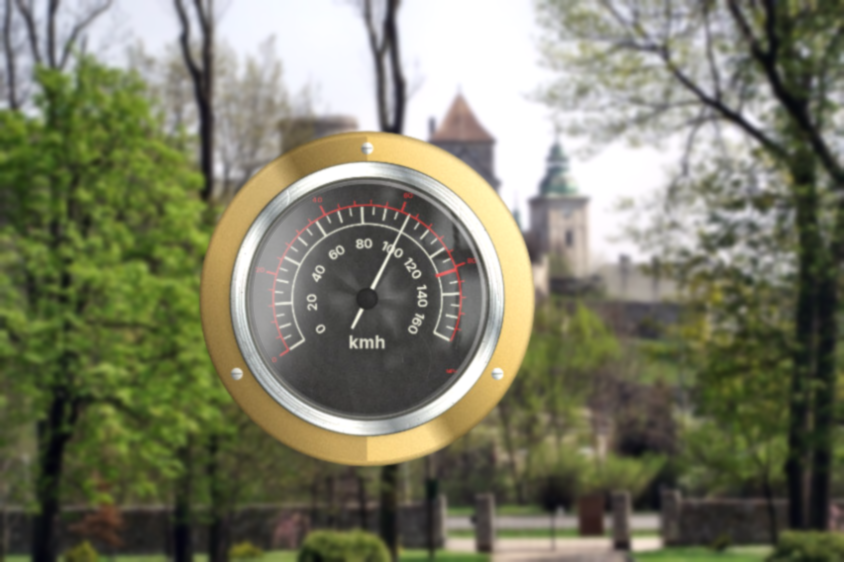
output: **100** km/h
